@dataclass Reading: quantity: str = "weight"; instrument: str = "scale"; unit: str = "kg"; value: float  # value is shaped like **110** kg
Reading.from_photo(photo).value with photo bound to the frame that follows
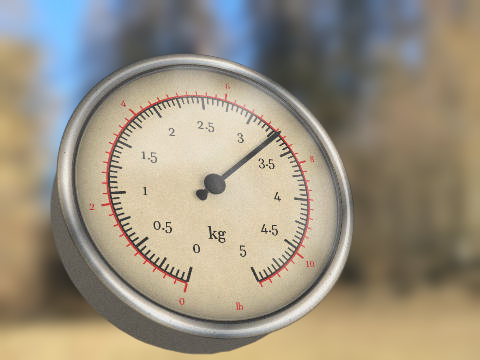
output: **3.3** kg
